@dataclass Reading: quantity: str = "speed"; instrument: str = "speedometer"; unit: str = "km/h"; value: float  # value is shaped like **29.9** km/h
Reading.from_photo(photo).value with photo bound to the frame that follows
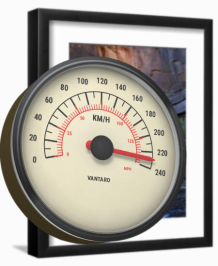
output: **230** km/h
